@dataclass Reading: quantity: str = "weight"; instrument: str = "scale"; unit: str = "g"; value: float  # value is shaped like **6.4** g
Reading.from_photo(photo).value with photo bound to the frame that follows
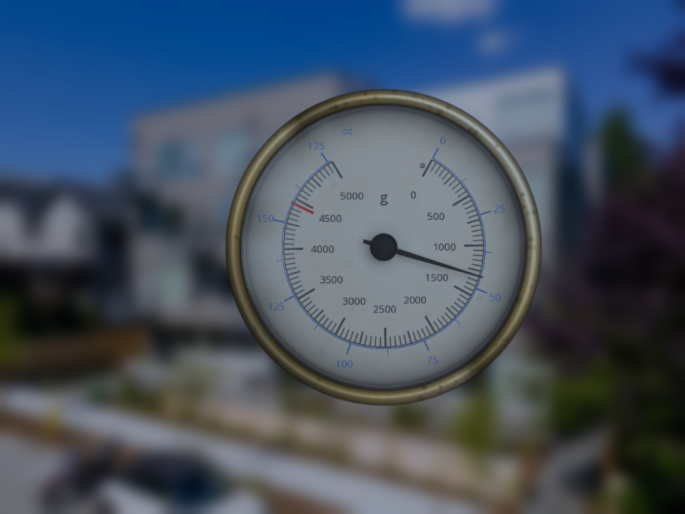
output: **1300** g
